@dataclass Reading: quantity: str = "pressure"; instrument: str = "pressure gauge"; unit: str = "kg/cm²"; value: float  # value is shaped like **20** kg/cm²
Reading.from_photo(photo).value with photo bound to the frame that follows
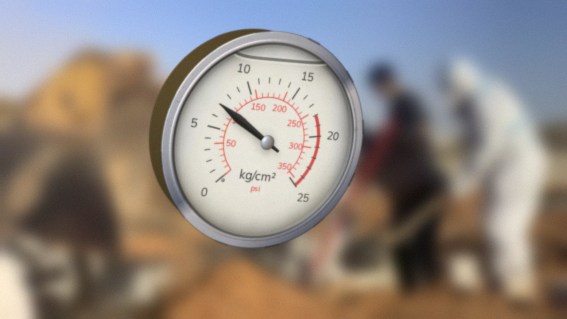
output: **7** kg/cm²
